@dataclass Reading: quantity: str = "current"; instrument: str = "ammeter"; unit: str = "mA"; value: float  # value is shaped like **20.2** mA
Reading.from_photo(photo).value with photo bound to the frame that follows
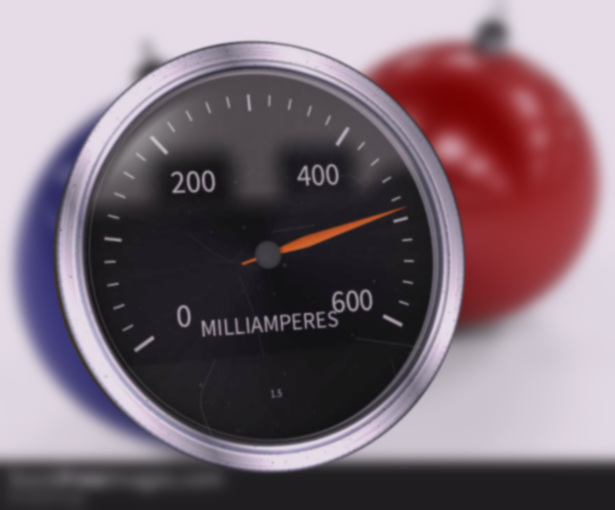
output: **490** mA
